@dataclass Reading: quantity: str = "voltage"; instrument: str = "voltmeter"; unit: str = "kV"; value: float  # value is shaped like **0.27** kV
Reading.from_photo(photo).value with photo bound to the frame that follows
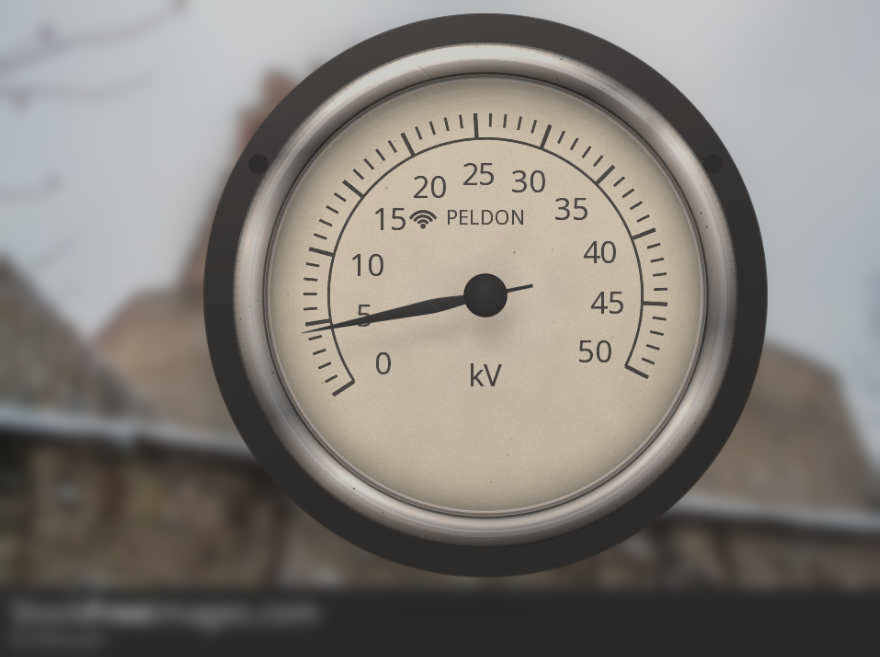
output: **4.5** kV
